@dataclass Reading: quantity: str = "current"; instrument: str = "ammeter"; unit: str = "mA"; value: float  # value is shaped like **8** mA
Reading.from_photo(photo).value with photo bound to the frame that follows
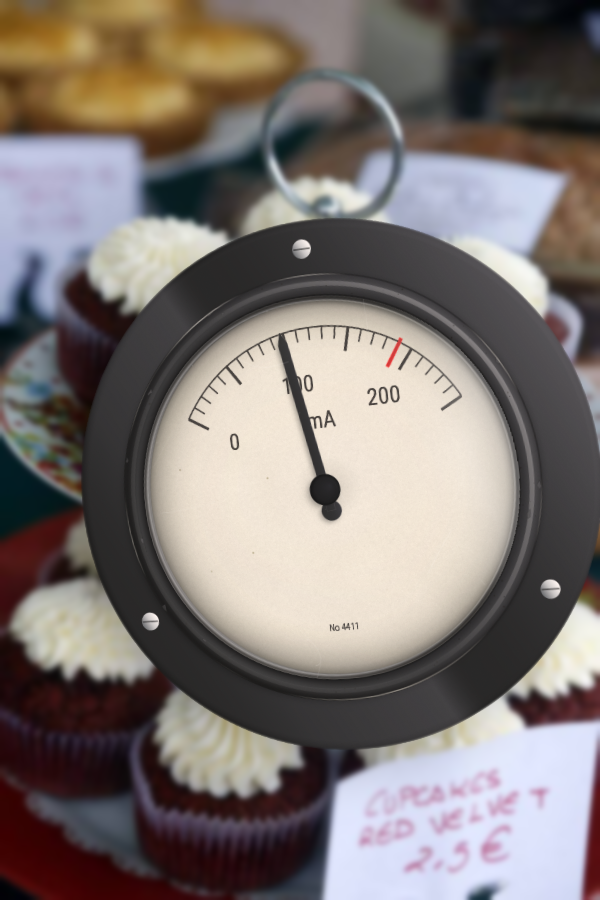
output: **100** mA
